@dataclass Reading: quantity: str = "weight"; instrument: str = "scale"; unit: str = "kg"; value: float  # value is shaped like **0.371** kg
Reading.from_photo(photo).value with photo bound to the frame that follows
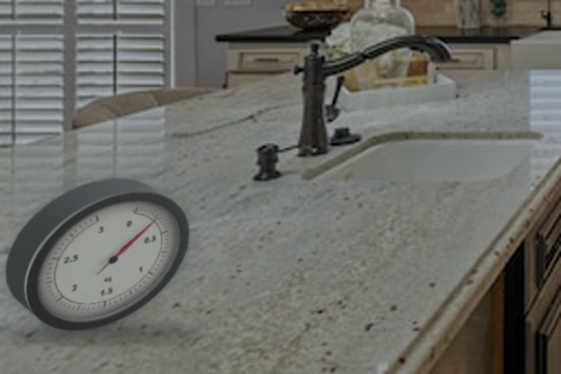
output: **0.25** kg
